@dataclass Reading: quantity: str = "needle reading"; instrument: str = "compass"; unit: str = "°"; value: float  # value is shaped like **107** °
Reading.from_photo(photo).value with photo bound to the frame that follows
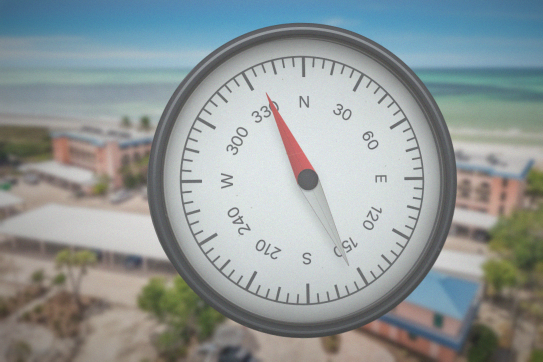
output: **335** °
